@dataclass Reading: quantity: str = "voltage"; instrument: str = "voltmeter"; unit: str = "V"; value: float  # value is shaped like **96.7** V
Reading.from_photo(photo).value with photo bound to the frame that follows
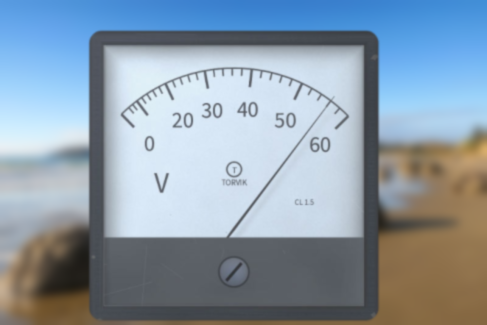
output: **56** V
